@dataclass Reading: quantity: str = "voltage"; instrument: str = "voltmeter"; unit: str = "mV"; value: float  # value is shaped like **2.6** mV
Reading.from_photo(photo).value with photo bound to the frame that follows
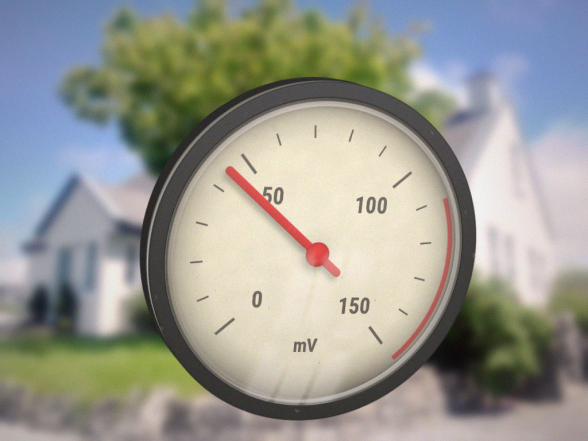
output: **45** mV
